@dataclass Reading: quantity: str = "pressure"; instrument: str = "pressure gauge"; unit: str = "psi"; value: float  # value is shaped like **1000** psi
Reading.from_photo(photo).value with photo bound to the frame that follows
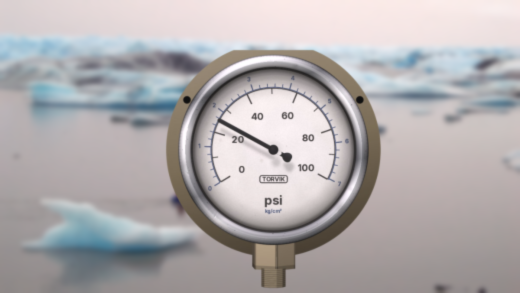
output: **25** psi
